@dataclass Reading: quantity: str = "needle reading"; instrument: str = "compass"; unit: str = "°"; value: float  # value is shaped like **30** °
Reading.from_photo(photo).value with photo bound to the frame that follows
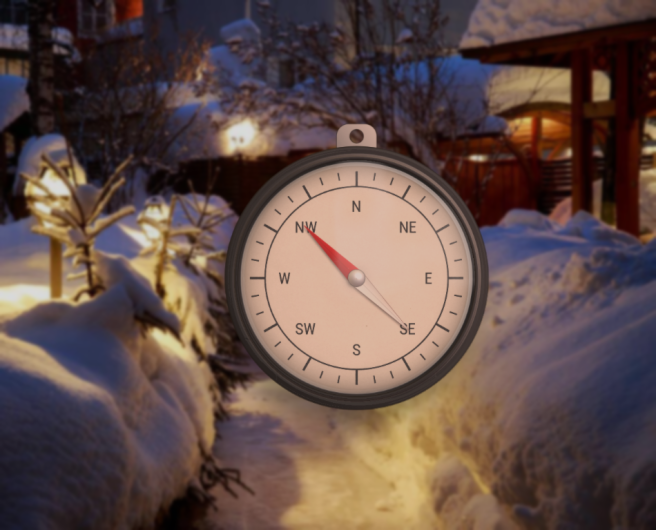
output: **315** °
